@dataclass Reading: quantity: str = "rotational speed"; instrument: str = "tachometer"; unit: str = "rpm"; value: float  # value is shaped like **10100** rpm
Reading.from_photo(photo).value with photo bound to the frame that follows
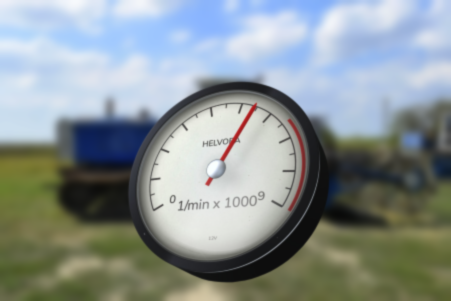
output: **5500** rpm
